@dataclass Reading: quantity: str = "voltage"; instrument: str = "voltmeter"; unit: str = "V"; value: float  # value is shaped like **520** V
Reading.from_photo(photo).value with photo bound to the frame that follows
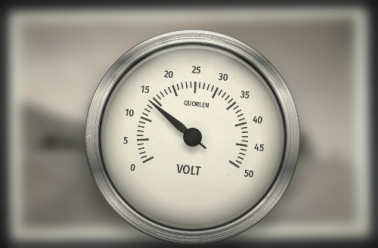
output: **14** V
